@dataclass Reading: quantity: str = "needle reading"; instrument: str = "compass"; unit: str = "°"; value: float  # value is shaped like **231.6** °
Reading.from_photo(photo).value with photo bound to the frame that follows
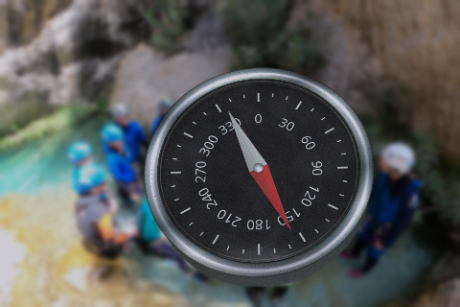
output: **155** °
